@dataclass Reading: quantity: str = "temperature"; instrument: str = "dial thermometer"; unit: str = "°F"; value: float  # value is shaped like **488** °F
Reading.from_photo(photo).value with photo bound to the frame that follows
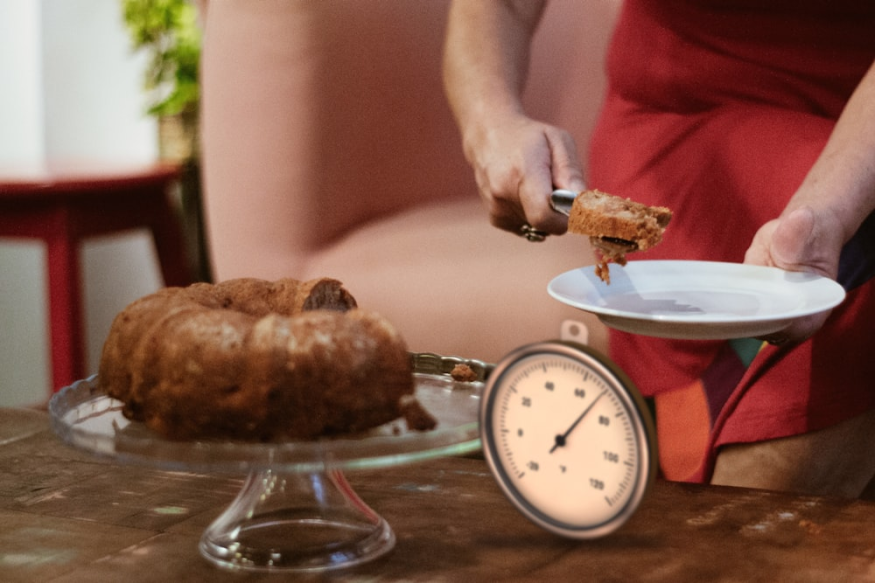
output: **70** °F
